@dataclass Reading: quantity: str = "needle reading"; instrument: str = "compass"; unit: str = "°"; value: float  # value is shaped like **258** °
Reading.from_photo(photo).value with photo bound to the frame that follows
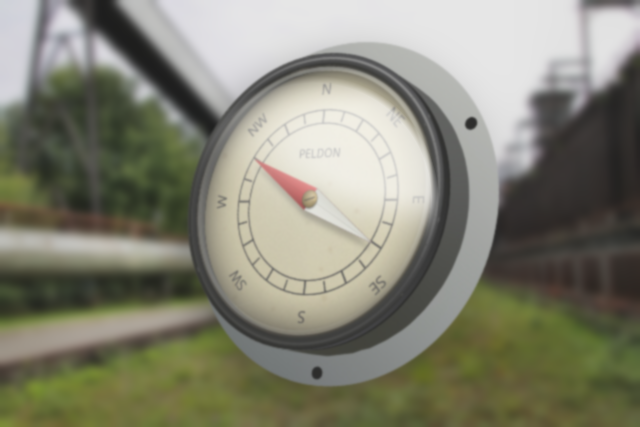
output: **300** °
